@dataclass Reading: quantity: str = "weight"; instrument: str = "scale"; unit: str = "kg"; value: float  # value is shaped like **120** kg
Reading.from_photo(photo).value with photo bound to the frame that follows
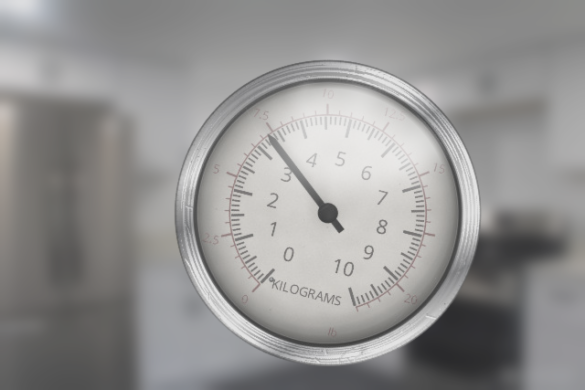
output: **3.3** kg
